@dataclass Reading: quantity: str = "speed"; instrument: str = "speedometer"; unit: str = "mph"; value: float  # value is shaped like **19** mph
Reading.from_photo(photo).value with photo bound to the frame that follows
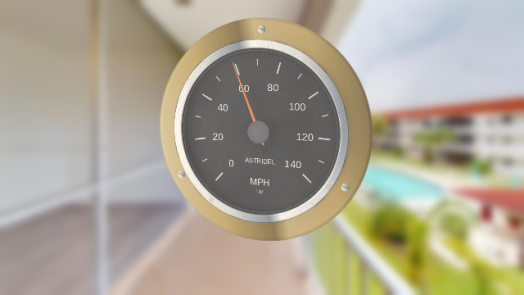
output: **60** mph
